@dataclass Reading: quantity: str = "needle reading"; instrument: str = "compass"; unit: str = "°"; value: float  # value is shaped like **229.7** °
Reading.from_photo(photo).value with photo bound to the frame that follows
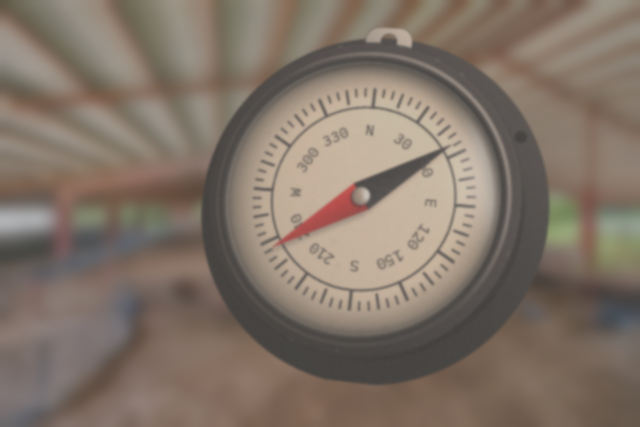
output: **235** °
